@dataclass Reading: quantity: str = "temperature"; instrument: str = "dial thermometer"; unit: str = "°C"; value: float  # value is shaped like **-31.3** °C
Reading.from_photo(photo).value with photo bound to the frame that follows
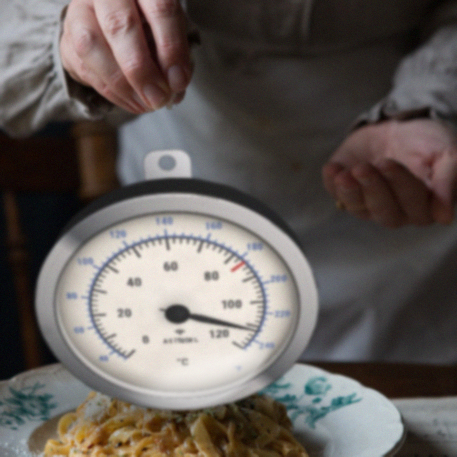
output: **110** °C
